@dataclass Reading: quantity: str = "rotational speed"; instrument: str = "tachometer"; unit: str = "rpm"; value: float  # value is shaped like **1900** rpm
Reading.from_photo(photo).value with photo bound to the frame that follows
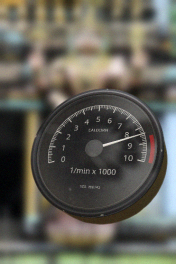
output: **8500** rpm
